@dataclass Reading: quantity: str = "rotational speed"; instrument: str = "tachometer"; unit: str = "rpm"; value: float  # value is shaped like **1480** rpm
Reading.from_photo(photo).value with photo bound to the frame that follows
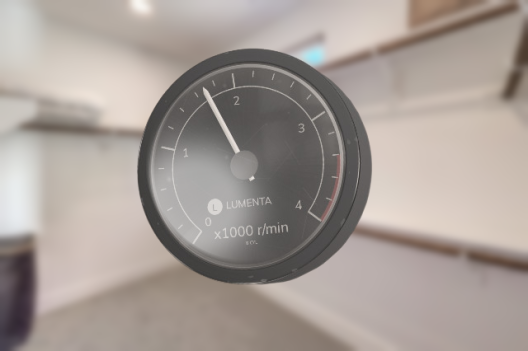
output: **1700** rpm
